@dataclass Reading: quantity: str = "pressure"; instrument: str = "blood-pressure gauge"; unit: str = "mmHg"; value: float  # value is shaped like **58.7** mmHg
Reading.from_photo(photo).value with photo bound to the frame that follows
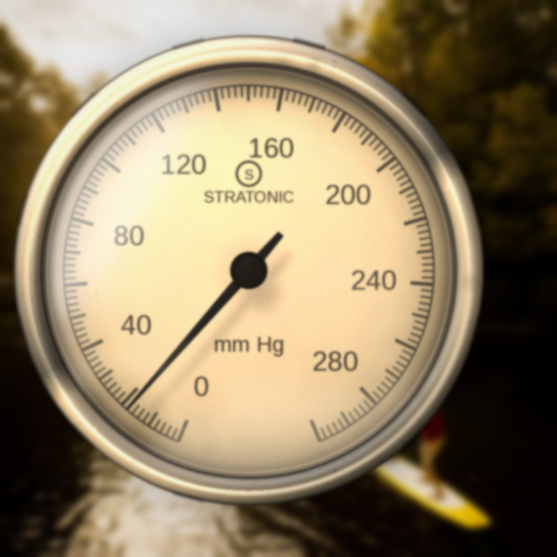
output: **18** mmHg
